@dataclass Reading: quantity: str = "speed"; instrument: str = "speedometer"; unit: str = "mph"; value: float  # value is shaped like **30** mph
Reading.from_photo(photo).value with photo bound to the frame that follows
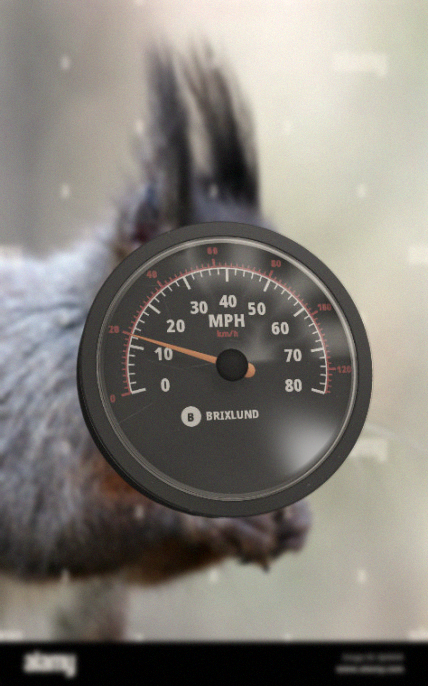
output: **12** mph
